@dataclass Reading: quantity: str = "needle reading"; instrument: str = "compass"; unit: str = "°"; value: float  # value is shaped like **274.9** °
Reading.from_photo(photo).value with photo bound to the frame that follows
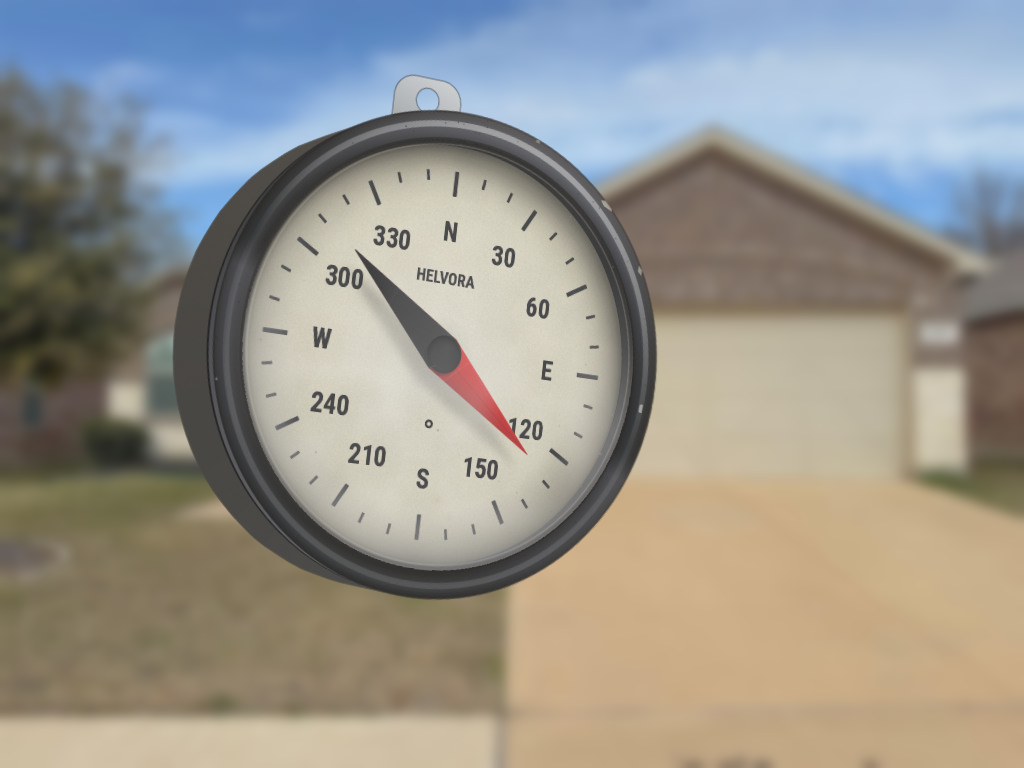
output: **130** °
